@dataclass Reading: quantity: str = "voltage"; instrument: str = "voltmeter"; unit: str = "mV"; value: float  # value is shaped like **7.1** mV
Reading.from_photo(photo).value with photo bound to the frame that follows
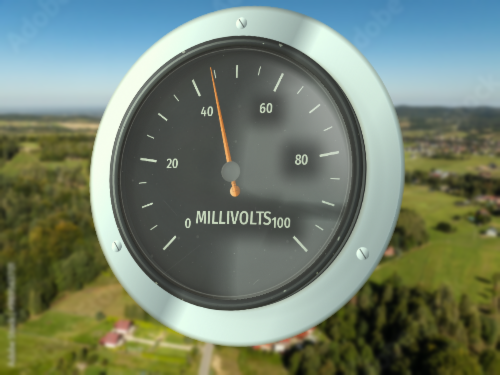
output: **45** mV
